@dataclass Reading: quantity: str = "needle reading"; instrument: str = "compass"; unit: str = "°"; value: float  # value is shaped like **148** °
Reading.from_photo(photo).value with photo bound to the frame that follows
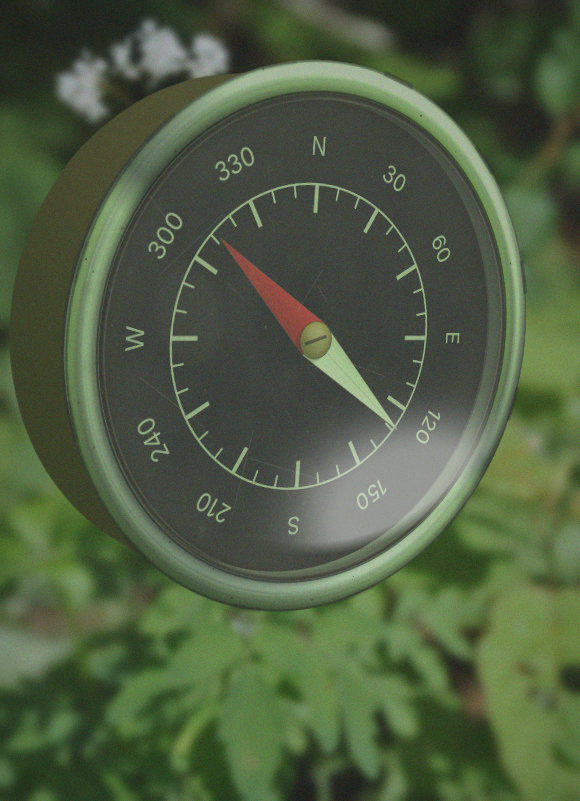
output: **310** °
